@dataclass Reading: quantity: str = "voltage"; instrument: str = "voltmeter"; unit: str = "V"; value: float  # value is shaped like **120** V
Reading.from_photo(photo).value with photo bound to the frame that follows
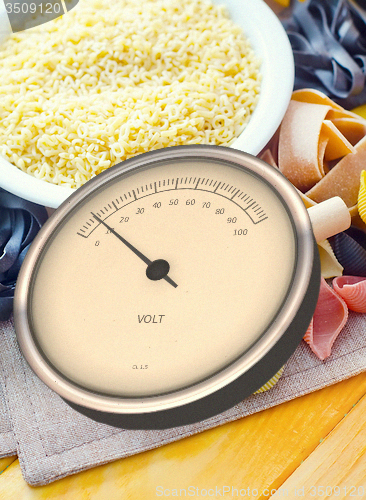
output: **10** V
